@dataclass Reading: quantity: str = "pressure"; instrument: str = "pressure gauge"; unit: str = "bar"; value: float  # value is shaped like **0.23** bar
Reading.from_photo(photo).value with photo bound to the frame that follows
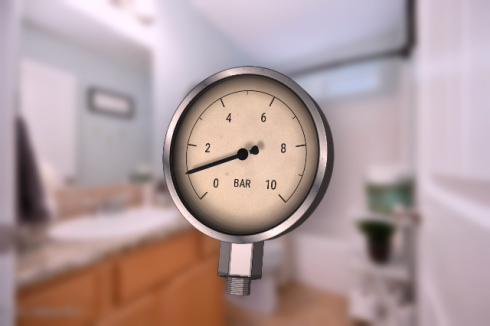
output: **1** bar
